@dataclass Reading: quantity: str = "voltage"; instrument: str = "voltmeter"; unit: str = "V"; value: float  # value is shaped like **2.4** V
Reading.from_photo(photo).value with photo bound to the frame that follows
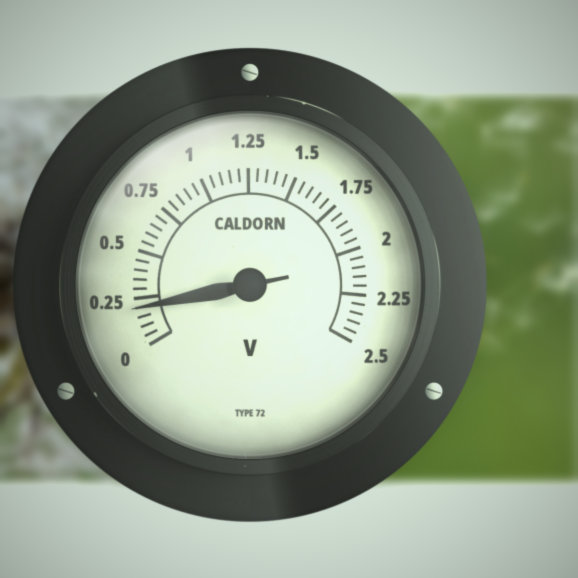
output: **0.2** V
